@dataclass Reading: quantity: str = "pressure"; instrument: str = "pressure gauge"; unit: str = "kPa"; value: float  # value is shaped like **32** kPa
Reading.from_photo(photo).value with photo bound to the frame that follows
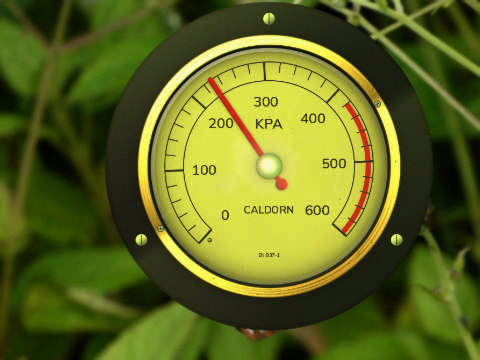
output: **230** kPa
